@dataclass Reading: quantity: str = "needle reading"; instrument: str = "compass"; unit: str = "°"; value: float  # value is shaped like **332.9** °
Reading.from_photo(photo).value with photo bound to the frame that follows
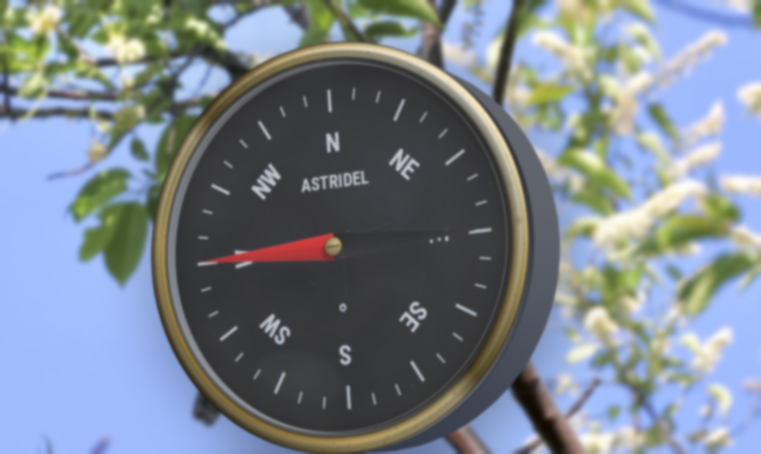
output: **270** °
